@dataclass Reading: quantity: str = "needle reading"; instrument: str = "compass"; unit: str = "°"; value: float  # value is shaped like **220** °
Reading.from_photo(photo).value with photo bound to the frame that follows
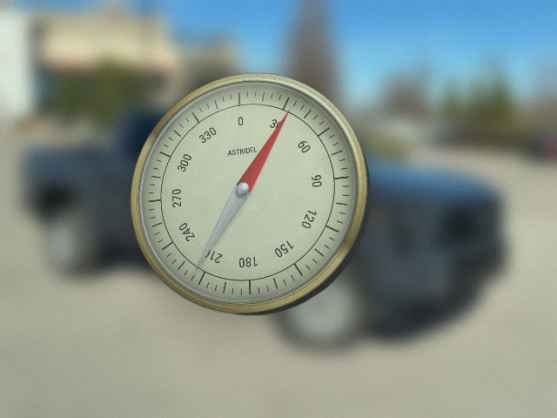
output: **35** °
